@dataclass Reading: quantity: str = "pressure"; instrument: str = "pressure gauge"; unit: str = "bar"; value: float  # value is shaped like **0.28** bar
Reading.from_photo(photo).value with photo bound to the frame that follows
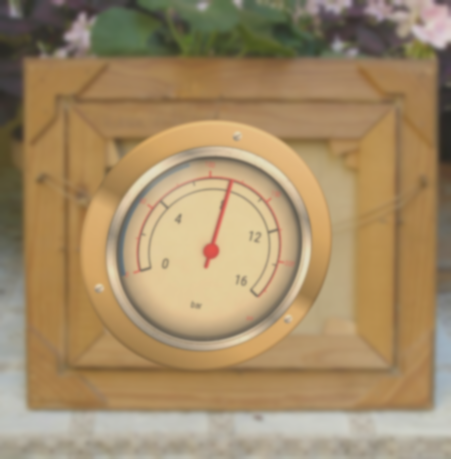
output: **8** bar
